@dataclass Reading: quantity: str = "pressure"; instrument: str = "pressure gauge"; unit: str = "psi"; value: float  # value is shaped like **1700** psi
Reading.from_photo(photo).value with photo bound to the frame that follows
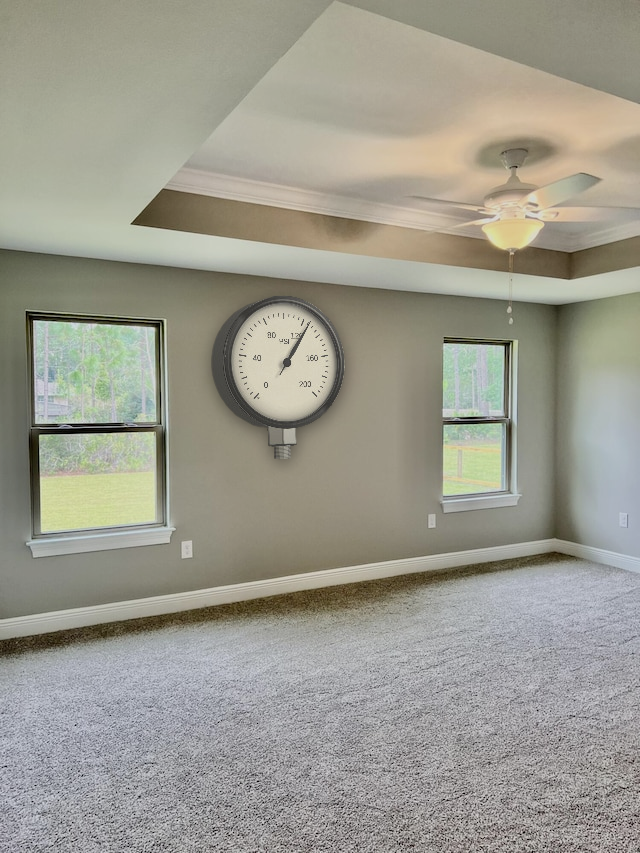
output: **125** psi
